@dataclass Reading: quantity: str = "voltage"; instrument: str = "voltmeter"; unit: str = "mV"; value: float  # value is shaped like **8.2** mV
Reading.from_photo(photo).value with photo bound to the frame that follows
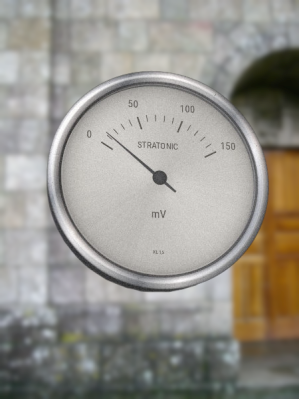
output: **10** mV
